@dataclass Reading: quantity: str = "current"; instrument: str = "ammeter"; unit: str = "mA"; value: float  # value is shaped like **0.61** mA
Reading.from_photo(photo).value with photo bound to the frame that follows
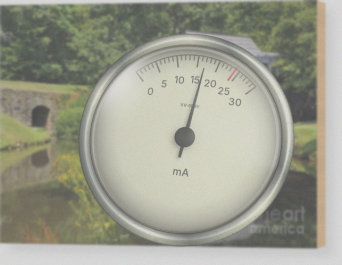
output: **17** mA
